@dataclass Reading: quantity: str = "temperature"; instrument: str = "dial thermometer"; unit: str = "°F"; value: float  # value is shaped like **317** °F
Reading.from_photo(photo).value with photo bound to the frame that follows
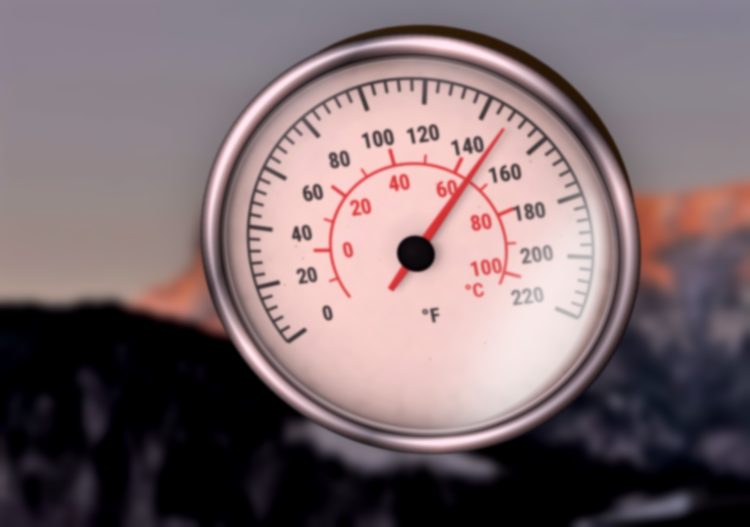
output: **148** °F
